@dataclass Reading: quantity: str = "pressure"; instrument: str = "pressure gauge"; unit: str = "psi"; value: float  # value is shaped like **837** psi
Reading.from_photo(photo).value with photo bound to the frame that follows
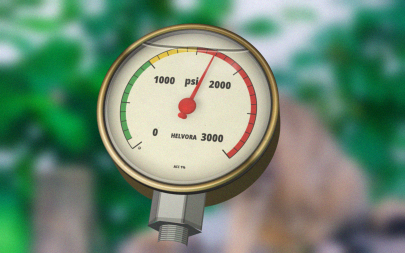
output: **1700** psi
